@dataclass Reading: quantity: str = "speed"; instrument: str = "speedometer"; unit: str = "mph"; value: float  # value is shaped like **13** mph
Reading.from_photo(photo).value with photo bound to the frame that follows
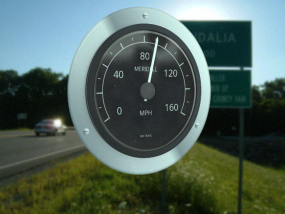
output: **90** mph
